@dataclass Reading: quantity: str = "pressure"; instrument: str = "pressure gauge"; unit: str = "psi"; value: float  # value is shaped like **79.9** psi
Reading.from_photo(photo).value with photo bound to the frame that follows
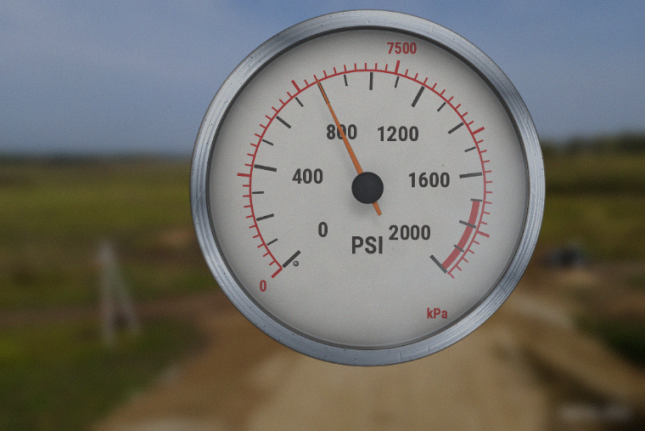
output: **800** psi
